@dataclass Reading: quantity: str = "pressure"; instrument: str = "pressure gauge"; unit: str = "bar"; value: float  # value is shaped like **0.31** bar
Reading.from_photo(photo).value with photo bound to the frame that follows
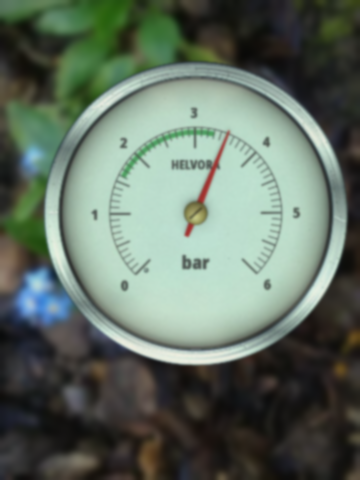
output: **3.5** bar
